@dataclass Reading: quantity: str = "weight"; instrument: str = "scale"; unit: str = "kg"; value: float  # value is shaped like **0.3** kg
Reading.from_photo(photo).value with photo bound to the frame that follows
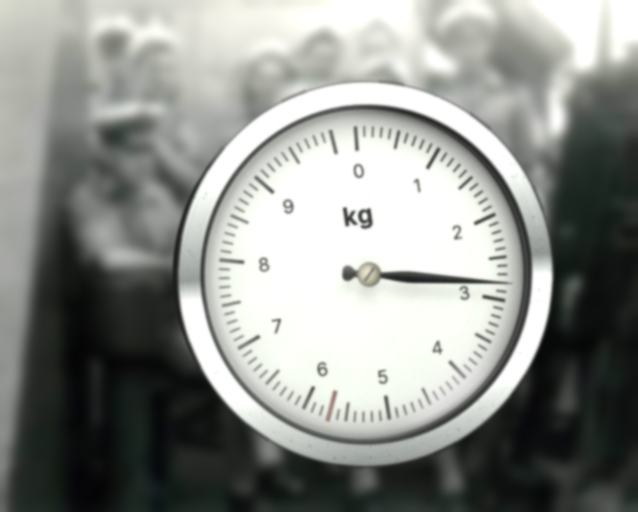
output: **2.8** kg
